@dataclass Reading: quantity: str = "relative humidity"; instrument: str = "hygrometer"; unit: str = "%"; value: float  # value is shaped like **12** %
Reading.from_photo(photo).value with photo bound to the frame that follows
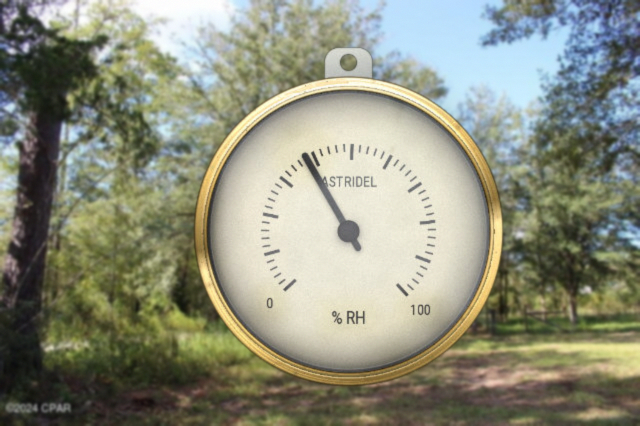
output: **38** %
